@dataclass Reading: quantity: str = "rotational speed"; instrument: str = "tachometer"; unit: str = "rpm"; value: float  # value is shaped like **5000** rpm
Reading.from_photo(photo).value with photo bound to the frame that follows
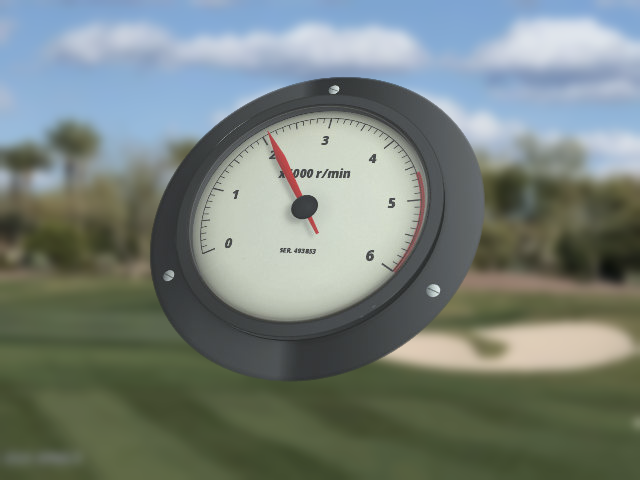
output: **2100** rpm
